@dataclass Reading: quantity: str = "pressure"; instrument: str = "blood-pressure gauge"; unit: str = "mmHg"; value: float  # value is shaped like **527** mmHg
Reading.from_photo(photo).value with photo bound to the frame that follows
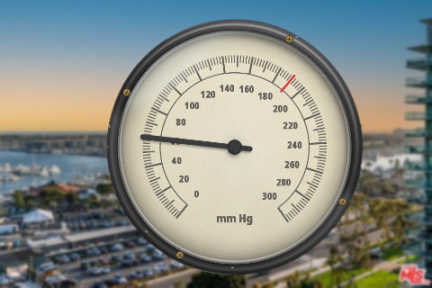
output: **60** mmHg
